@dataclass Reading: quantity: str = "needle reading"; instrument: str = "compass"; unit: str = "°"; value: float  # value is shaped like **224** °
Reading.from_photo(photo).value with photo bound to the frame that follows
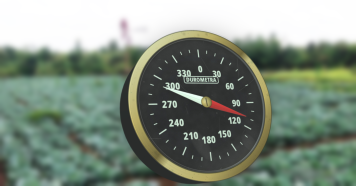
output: **110** °
